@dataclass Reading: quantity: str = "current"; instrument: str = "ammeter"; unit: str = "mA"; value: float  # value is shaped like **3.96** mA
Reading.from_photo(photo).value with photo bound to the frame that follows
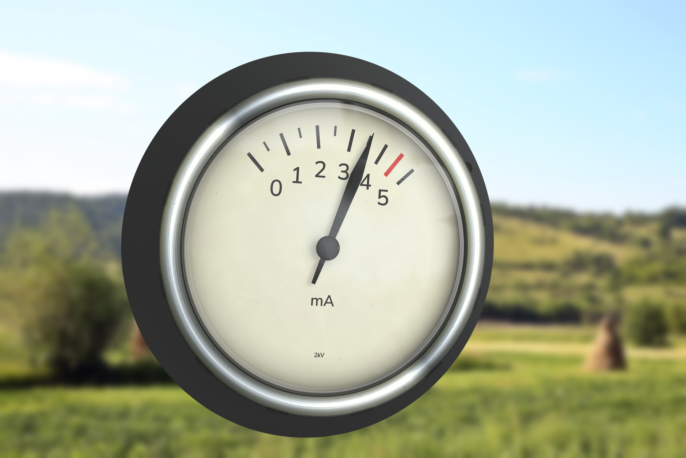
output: **3.5** mA
